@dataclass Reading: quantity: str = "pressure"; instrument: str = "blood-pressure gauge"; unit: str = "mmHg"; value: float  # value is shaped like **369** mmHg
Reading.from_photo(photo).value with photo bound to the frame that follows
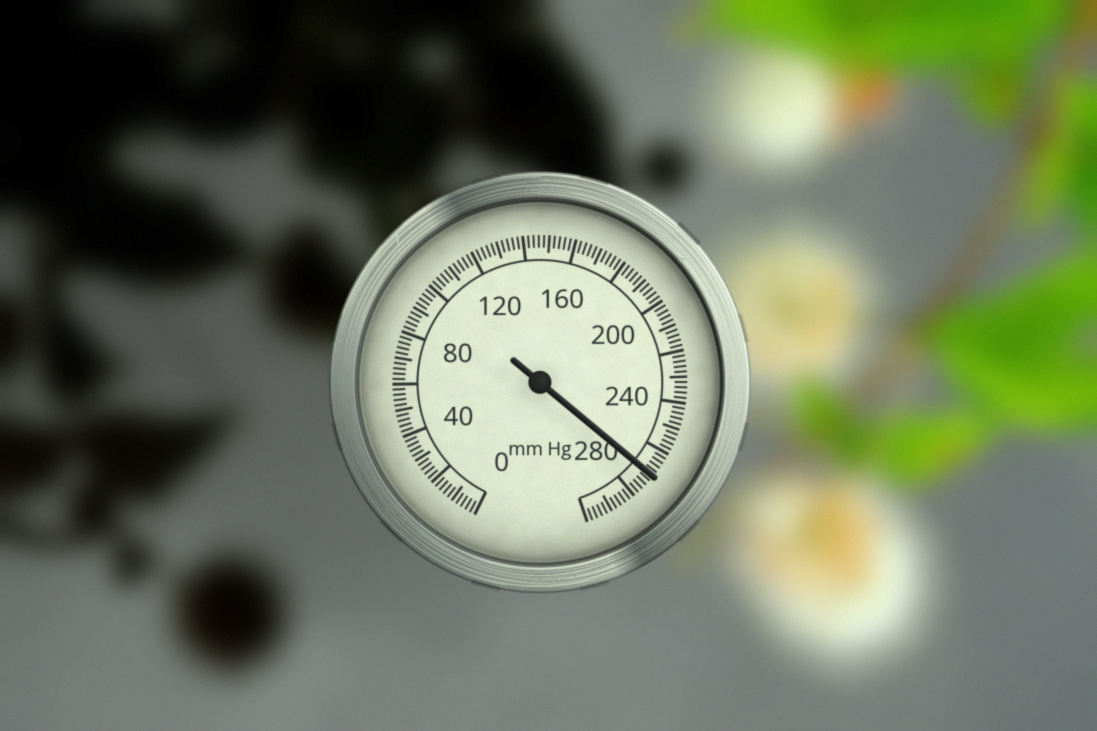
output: **270** mmHg
